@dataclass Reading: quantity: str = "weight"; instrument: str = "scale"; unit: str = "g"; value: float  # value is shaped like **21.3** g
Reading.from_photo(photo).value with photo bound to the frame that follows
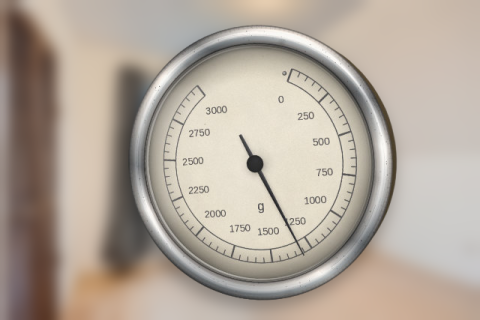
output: **1300** g
